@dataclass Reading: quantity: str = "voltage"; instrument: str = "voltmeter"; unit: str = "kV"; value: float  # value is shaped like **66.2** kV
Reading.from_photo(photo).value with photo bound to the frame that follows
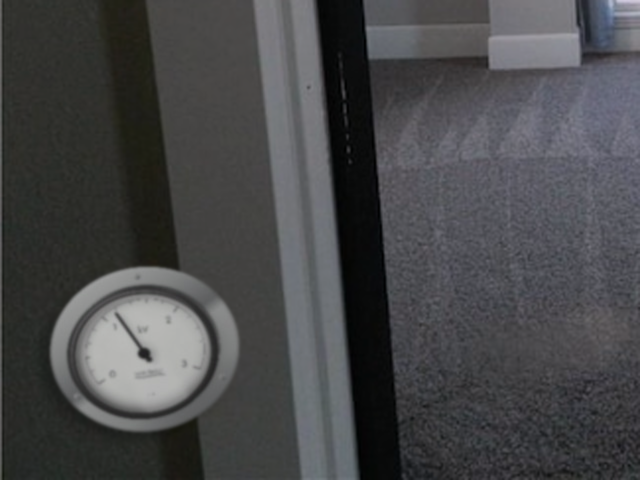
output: **1.2** kV
